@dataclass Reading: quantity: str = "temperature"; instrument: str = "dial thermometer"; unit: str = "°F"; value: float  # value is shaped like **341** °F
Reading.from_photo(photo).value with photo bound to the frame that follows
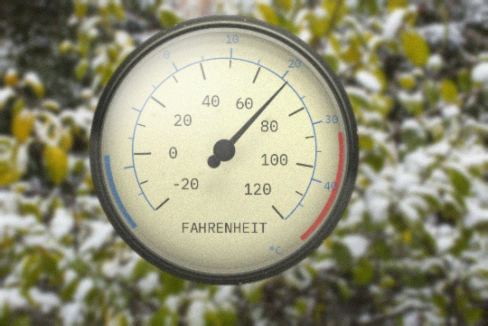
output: **70** °F
